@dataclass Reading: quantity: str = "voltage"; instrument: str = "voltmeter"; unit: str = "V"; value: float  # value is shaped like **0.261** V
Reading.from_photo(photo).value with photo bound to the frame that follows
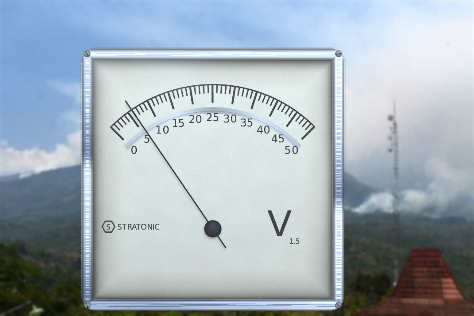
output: **6** V
